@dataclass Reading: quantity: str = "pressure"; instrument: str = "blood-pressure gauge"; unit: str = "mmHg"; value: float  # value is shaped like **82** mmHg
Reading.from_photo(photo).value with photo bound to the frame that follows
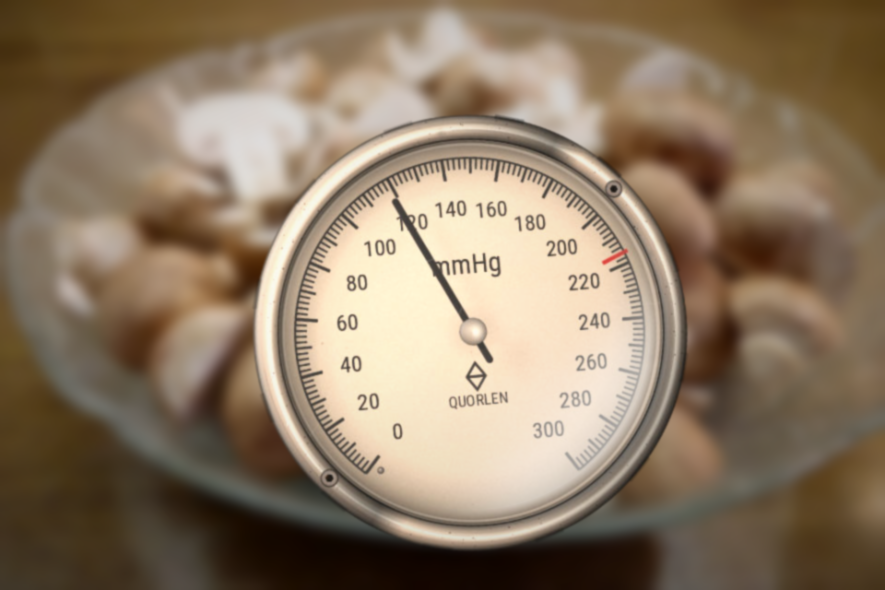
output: **118** mmHg
